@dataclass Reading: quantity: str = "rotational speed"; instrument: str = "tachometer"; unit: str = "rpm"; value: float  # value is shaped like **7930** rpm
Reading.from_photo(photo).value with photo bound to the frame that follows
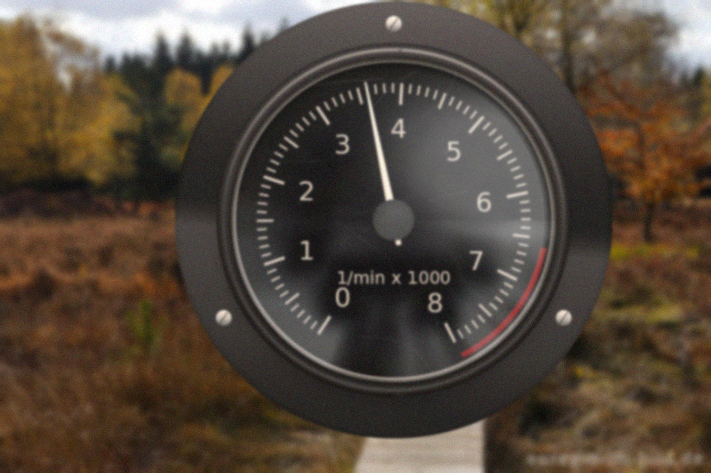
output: **3600** rpm
